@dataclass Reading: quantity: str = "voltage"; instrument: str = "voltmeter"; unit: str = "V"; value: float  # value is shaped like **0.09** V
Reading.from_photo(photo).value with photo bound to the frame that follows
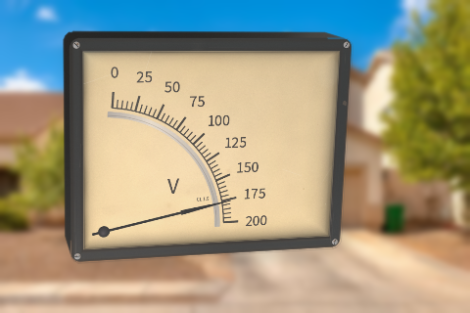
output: **175** V
